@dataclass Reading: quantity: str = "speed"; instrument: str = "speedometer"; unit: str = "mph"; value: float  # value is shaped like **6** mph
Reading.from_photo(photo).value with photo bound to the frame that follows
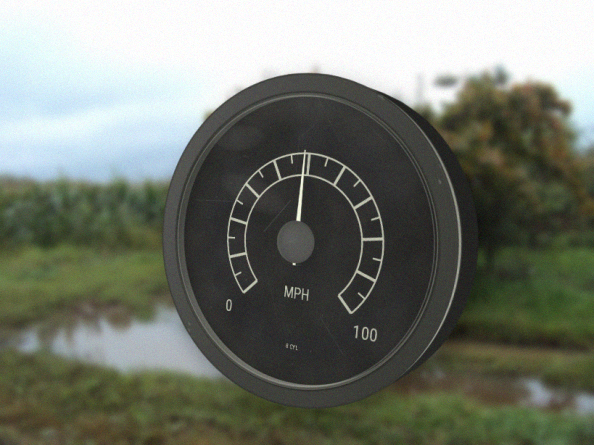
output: **50** mph
